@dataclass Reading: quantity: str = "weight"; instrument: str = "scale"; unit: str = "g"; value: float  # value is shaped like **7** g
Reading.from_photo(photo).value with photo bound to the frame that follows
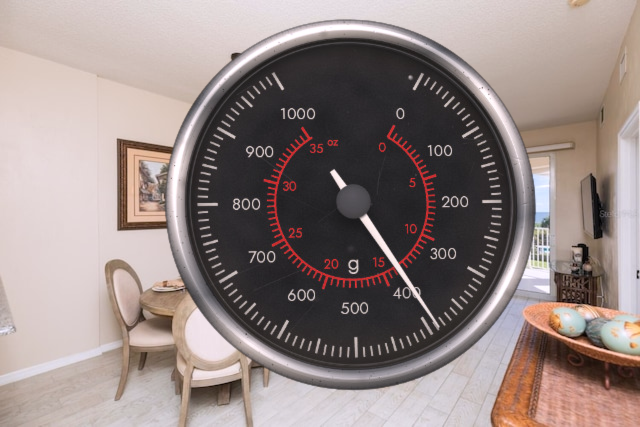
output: **390** g
